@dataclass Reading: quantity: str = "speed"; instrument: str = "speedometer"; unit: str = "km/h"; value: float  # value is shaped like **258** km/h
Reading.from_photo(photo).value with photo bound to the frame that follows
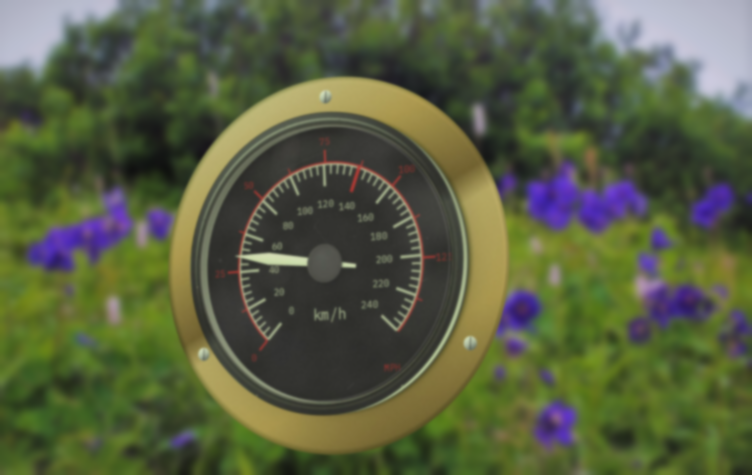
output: **48** km/h
